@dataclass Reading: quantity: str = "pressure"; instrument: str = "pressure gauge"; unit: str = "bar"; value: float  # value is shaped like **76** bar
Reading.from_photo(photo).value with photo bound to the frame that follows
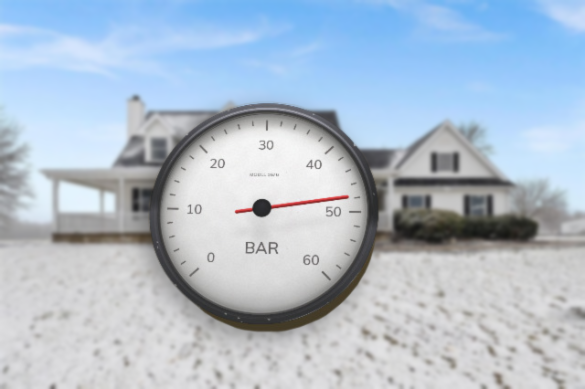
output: **48** bar
